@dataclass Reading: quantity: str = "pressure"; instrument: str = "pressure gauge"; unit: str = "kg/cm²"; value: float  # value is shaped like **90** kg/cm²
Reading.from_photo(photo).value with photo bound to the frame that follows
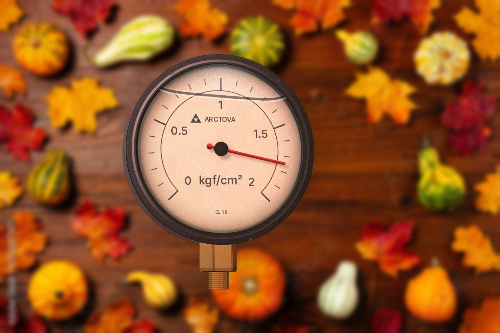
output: **1.75** kg/cm²
